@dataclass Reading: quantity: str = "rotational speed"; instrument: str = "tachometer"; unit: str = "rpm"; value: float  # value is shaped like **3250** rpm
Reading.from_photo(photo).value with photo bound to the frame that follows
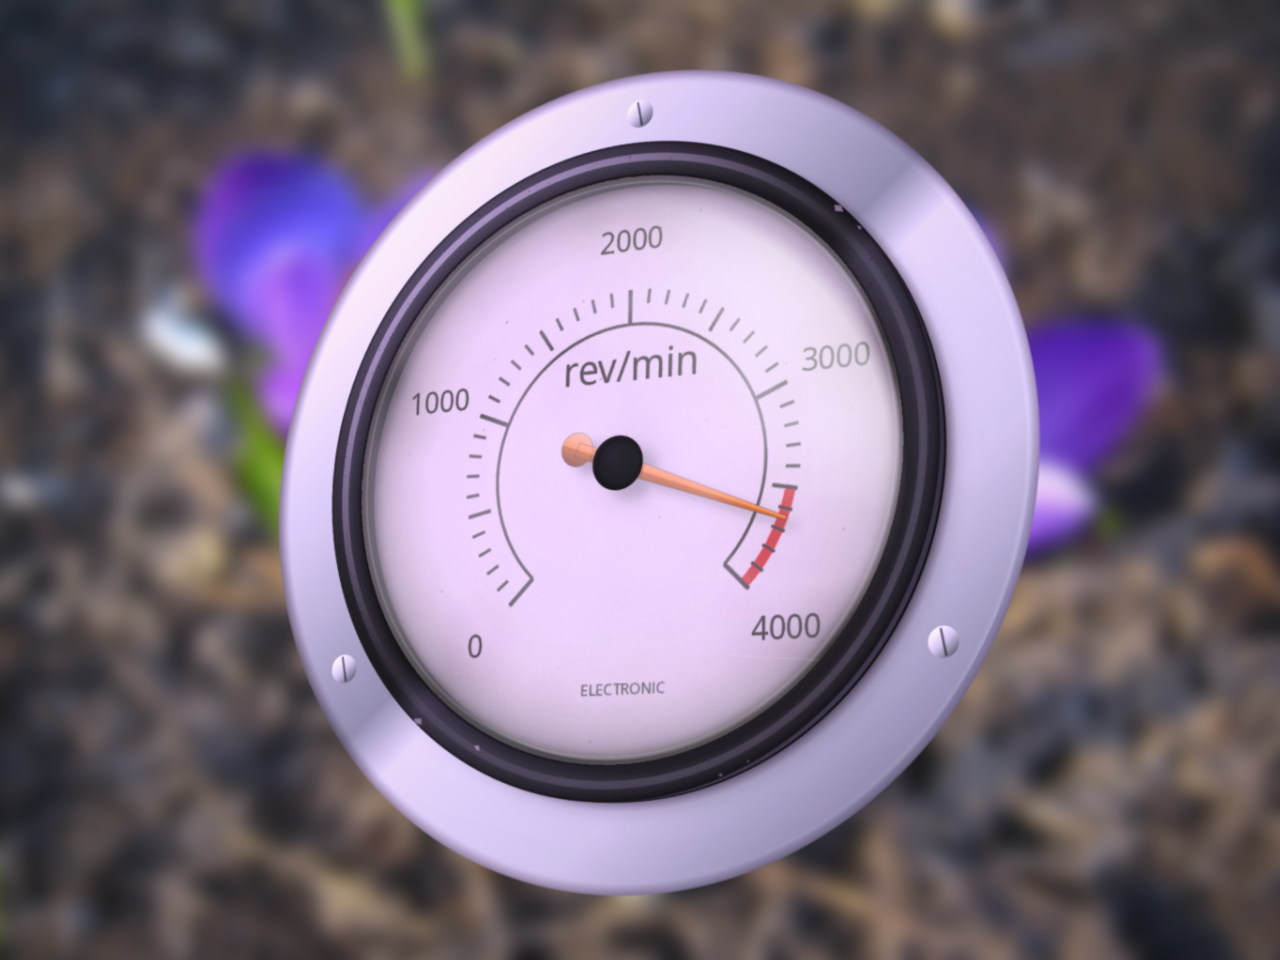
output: **3650** rpm
